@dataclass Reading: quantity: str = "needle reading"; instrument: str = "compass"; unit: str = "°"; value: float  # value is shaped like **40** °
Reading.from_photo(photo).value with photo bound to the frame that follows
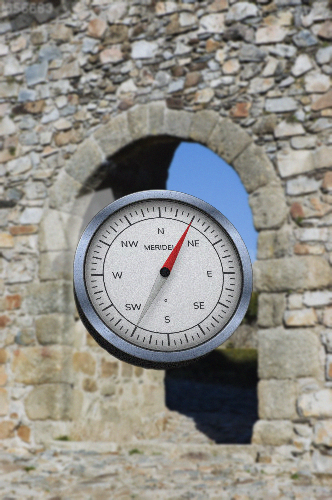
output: **30** °
